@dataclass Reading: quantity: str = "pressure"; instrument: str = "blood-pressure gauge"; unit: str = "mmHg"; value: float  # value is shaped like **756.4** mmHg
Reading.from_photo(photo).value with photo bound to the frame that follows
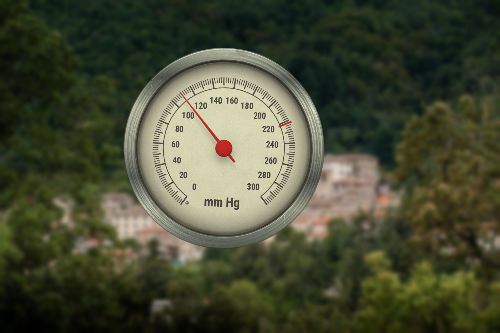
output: **110** mmHg
